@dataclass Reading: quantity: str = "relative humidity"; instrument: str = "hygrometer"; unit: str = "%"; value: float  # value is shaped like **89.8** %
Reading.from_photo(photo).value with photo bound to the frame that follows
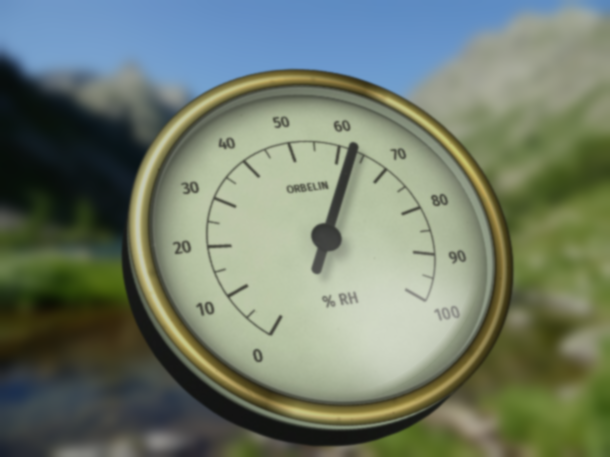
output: **62.5** %
